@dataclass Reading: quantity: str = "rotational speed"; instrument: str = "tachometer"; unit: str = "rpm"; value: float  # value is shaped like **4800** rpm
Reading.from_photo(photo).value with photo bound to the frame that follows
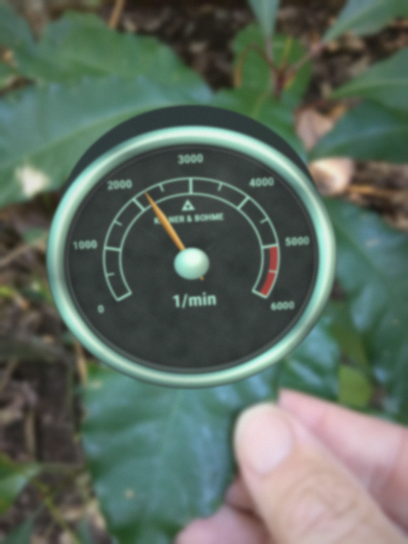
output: **2250** rpm
